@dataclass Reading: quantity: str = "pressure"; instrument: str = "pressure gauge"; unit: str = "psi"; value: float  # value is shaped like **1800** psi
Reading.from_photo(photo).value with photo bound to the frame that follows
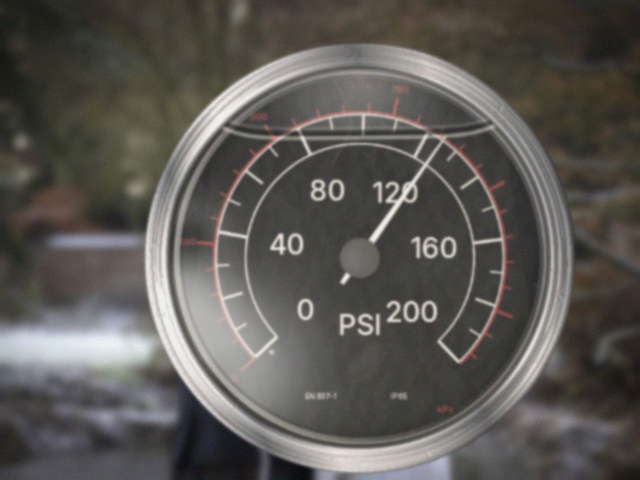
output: **125** psi
